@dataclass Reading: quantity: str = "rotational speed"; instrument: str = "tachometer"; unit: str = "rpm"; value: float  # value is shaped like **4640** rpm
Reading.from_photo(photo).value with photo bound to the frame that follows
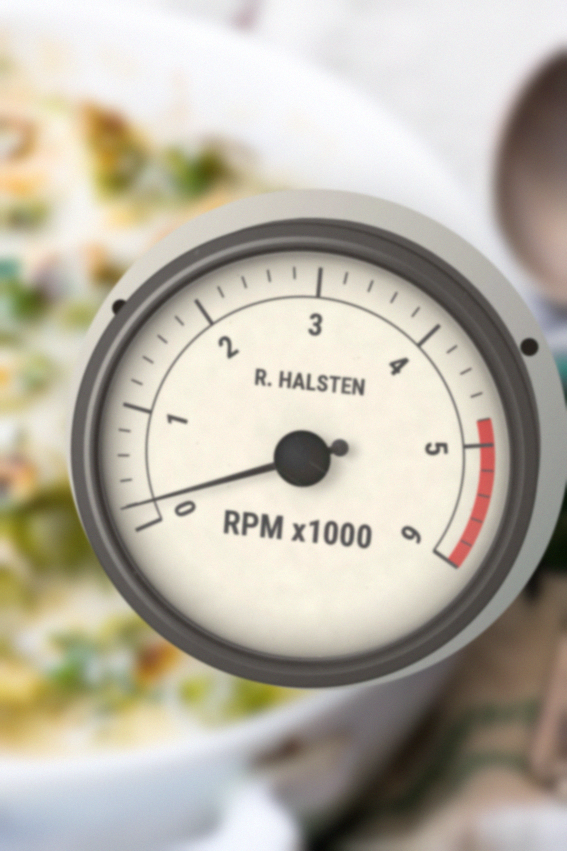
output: **200** rpm
